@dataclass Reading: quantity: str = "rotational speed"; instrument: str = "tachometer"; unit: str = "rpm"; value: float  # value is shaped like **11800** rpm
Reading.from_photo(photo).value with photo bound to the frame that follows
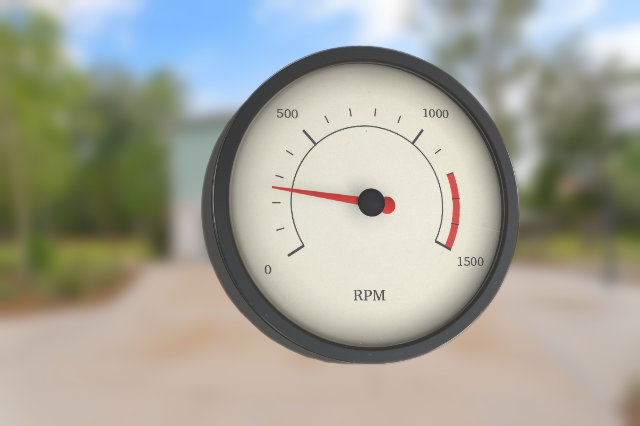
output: **250** rpm
